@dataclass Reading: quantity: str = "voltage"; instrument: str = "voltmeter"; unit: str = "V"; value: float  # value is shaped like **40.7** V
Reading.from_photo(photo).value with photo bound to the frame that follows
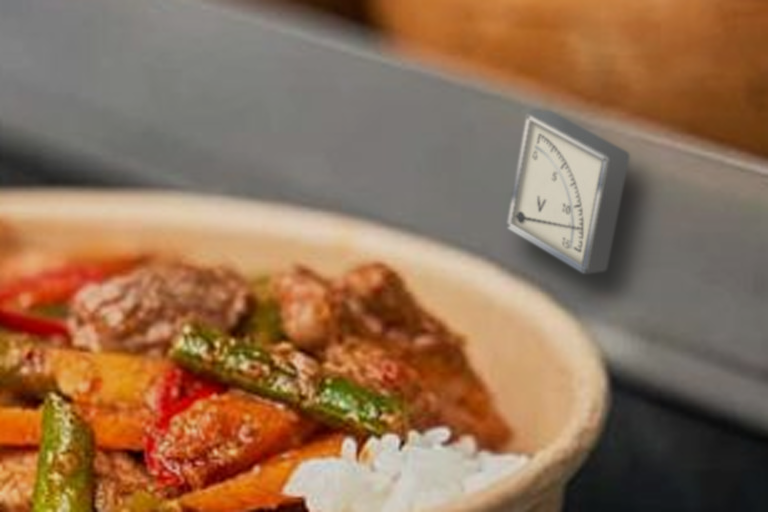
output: **12.5** V
